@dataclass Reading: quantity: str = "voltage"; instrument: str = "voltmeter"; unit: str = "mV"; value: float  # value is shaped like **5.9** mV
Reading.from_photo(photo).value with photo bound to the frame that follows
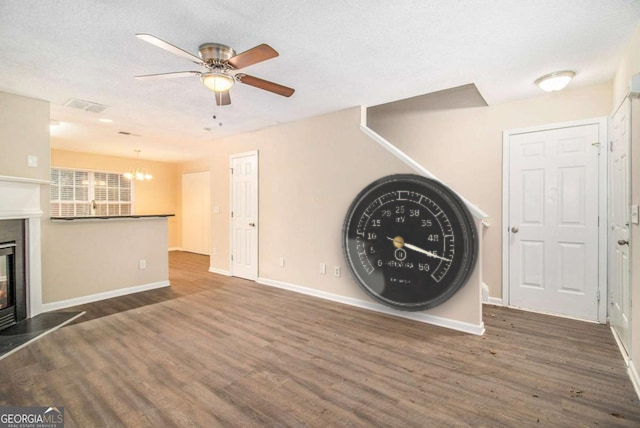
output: **45** mV
